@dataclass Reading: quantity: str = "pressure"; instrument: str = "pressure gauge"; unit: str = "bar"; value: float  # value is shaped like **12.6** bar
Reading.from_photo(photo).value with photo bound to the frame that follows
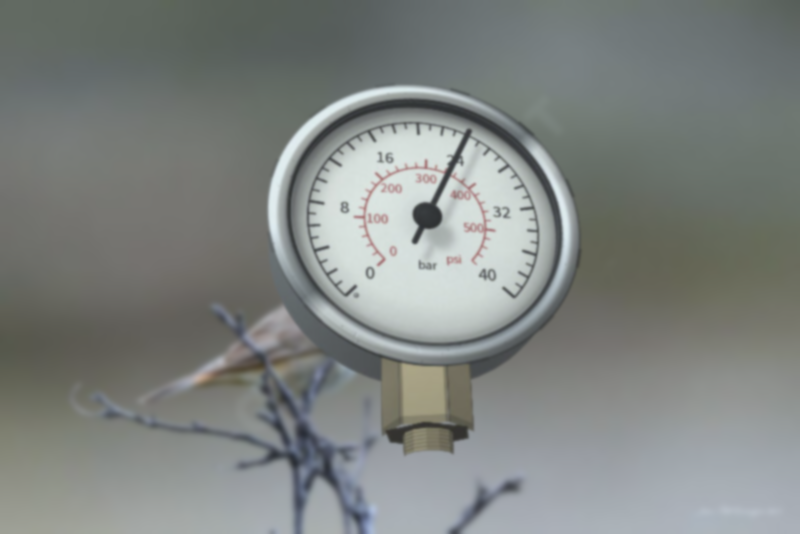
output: **24** bar
